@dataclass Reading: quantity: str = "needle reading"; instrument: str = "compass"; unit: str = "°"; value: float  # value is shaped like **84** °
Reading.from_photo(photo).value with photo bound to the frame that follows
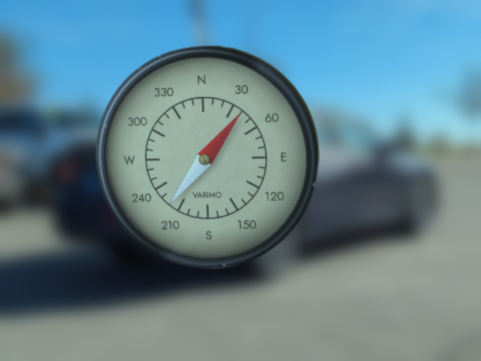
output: **40** °
